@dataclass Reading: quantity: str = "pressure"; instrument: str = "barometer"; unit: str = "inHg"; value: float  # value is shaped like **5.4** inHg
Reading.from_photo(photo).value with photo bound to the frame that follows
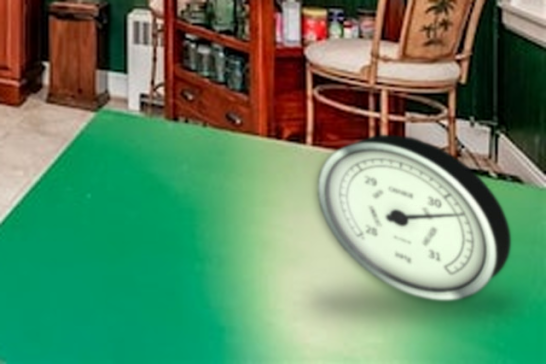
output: **30.2** inHg
